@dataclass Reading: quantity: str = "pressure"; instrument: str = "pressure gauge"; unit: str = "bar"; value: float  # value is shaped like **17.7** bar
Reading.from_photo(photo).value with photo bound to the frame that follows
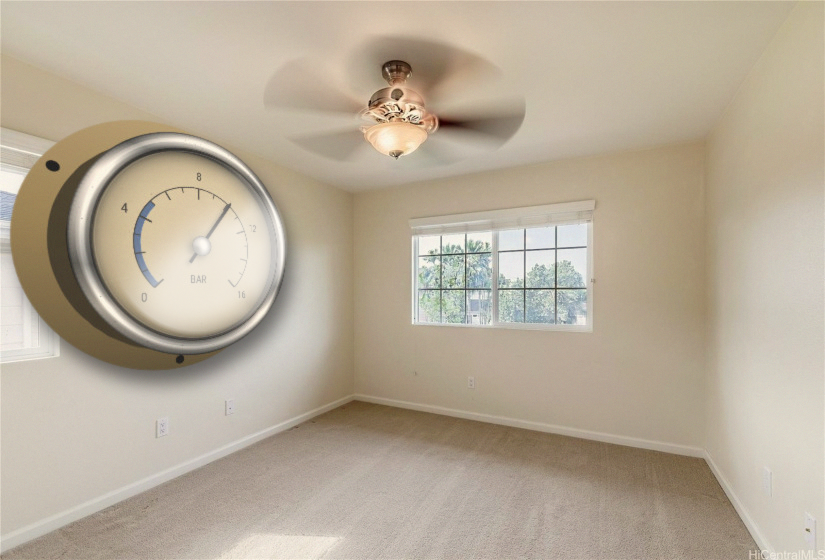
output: **10** bar
